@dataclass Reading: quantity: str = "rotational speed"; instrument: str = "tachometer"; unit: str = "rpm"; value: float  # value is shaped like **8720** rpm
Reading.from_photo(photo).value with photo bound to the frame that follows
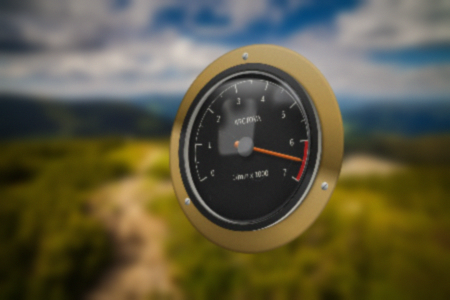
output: **6500** rpm
